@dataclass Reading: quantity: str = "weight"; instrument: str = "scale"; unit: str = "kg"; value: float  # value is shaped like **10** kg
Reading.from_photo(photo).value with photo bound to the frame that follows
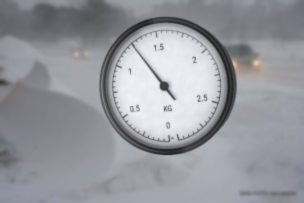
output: **1.25** kg
